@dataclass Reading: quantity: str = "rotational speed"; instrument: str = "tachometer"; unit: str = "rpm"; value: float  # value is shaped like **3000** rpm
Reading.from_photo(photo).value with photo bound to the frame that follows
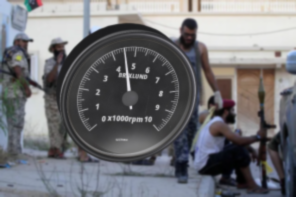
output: **4500** rpm
